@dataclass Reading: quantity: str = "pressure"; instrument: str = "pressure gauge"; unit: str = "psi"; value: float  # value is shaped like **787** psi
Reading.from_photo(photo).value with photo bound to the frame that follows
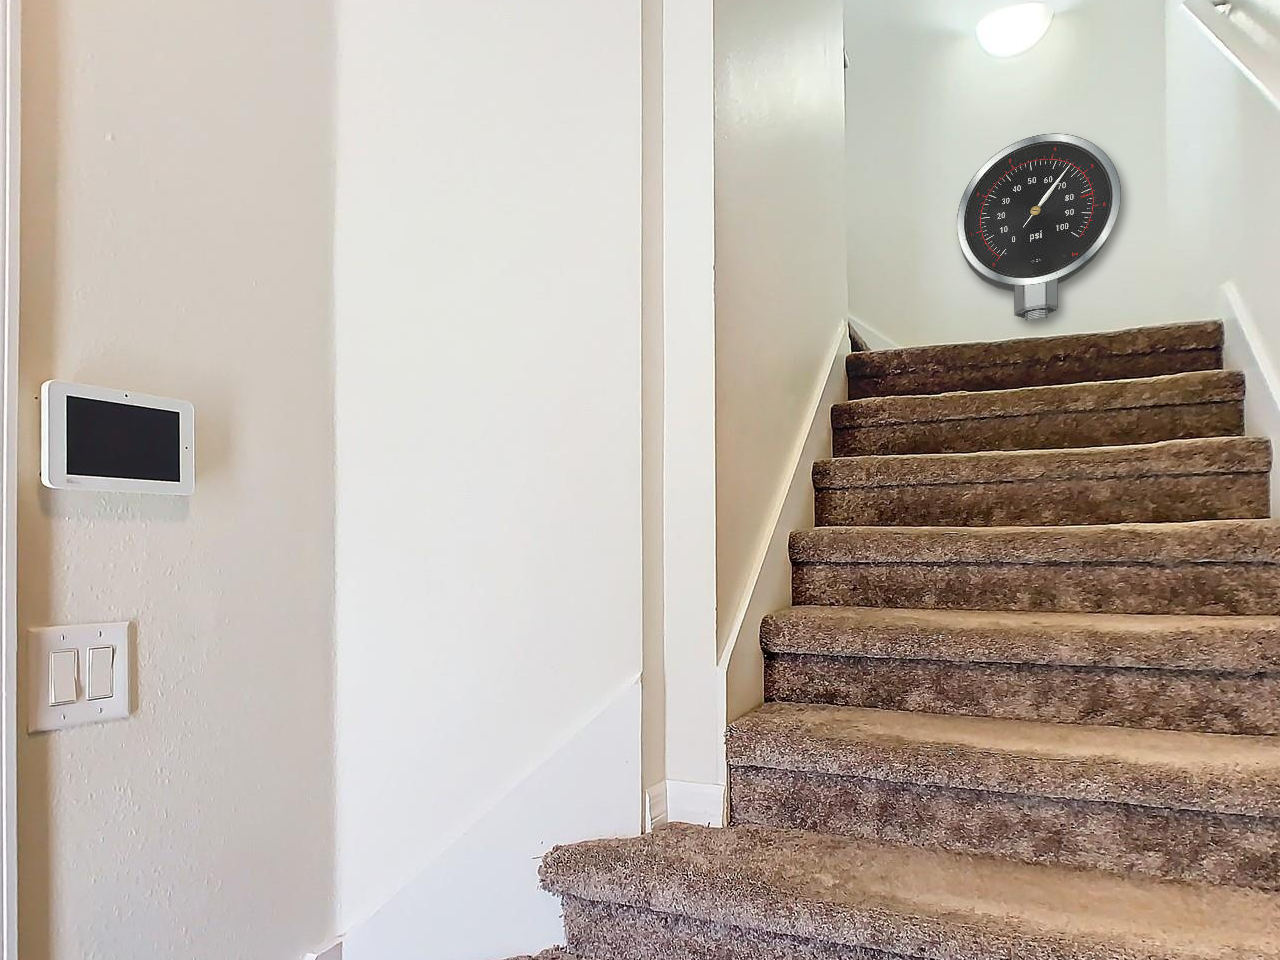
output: **66** psi
